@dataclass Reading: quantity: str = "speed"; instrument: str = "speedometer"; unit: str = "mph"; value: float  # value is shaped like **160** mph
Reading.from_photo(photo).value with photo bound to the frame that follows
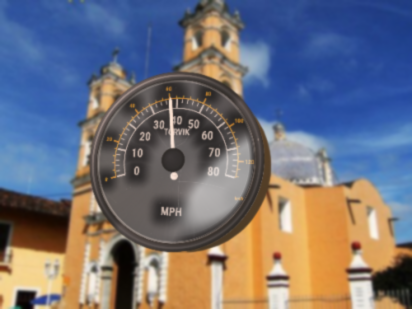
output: **38** mph
